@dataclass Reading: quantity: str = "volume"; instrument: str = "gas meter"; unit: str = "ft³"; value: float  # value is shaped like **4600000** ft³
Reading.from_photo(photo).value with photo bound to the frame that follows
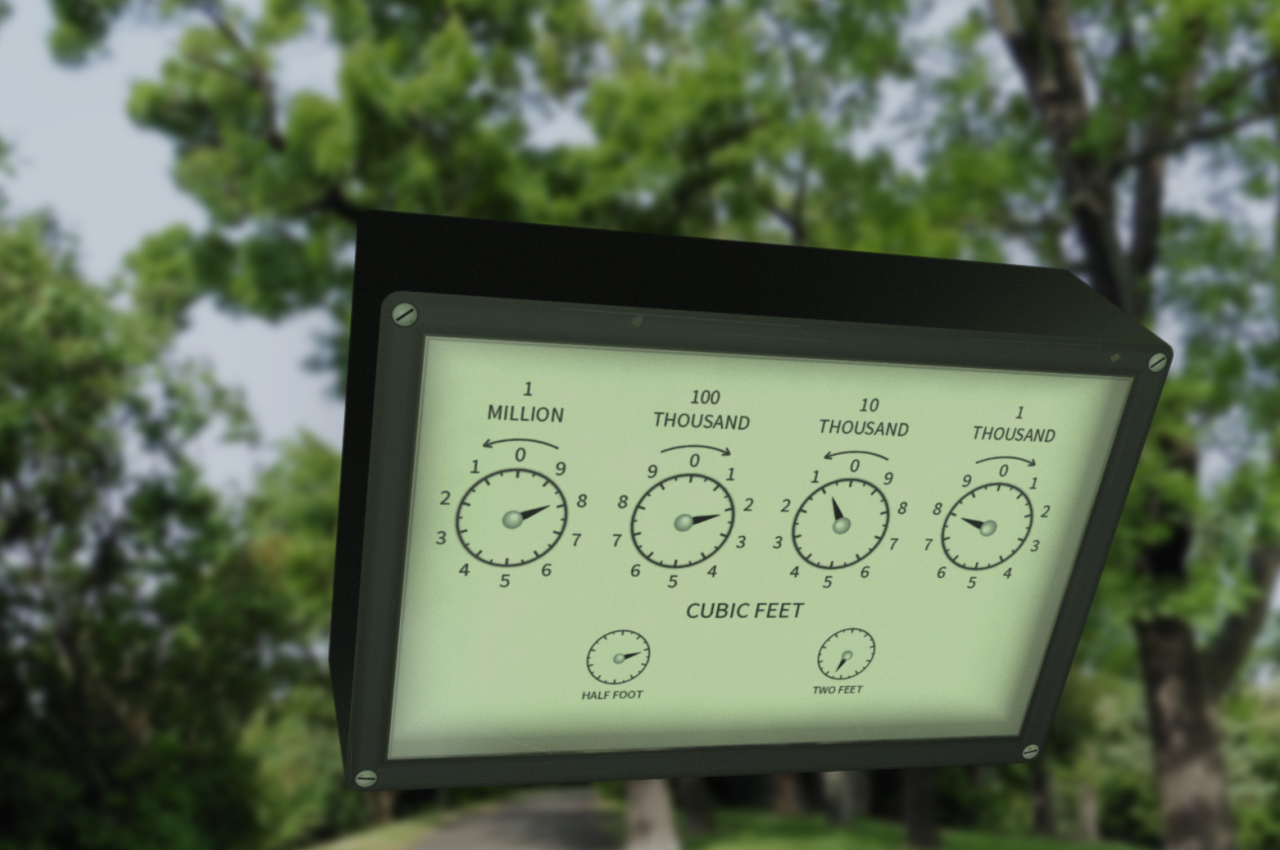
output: **820800** ft³
